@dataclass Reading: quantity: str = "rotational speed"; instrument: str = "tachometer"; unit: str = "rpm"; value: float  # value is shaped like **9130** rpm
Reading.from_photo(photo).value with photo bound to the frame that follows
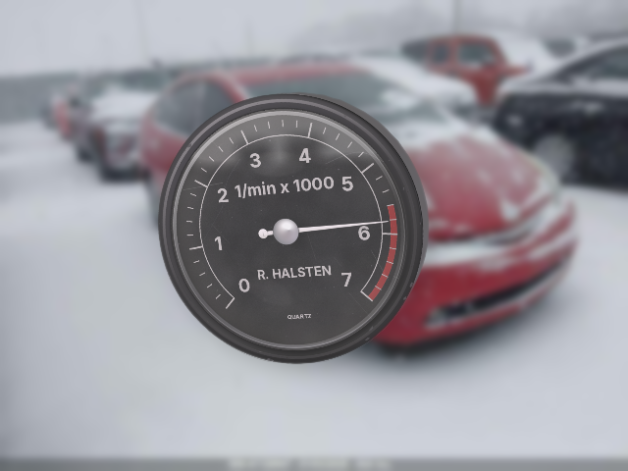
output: **5800** rpm
